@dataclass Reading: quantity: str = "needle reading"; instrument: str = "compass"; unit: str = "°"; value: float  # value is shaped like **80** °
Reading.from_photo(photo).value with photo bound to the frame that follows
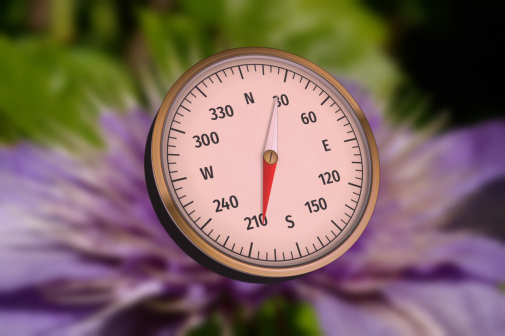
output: **205** °
